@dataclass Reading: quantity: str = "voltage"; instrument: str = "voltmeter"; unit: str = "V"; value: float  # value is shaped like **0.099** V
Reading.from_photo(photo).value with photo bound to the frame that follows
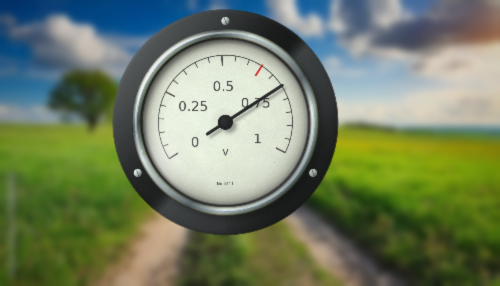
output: **0.75** V
